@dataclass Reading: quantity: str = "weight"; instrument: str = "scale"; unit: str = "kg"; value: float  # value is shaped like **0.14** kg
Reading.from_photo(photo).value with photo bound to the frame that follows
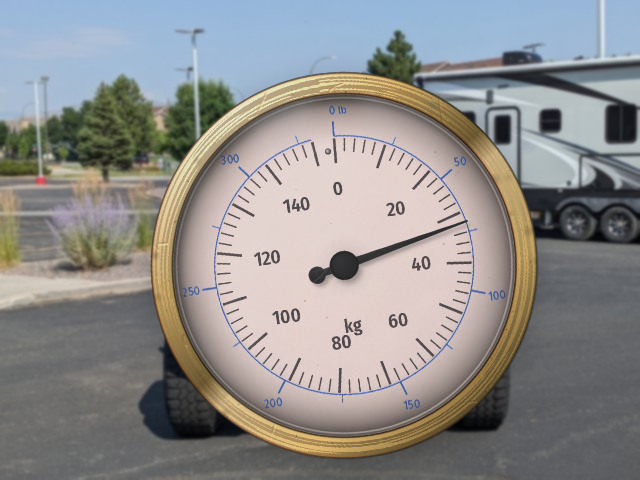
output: **32** kg
